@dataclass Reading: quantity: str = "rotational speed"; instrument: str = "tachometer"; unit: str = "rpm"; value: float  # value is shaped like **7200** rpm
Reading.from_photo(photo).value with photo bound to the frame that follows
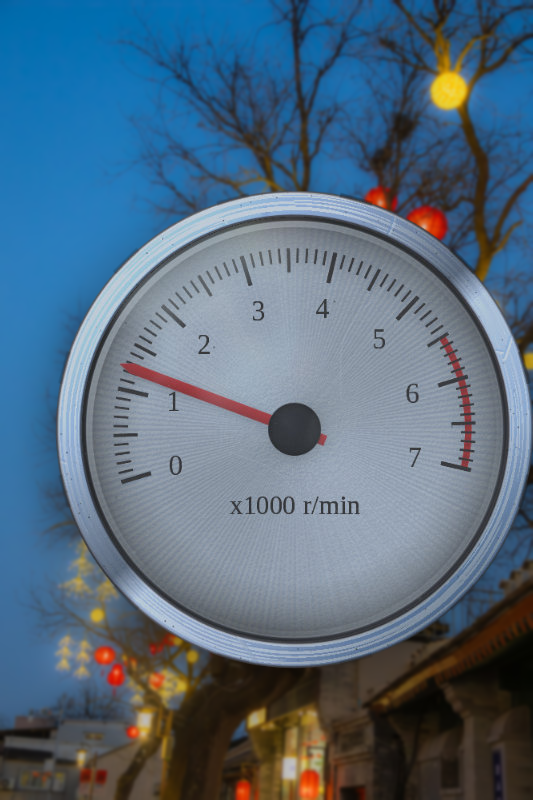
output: **1250** rpm
